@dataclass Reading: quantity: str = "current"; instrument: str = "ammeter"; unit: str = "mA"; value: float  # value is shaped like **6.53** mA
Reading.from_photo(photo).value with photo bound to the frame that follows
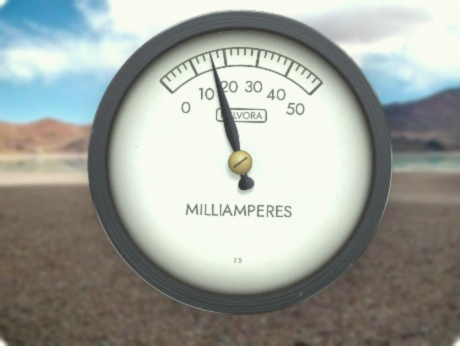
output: **16** mA
